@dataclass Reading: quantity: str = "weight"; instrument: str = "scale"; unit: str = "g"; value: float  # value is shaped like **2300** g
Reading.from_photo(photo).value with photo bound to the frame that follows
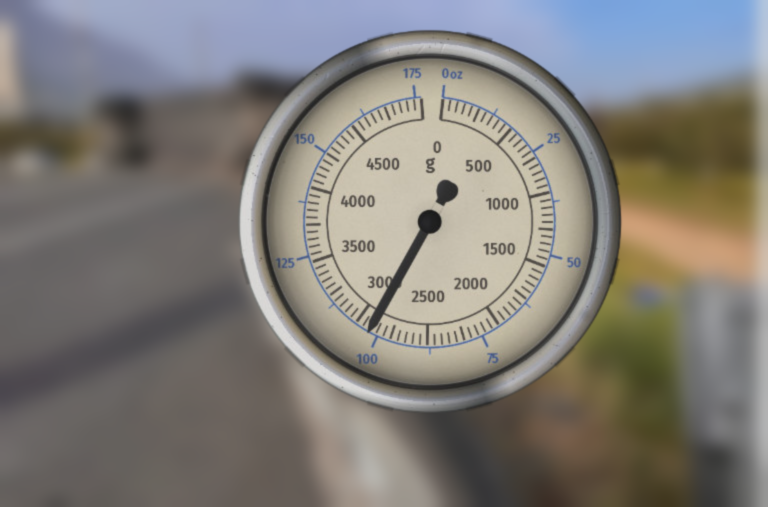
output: **2900** g
